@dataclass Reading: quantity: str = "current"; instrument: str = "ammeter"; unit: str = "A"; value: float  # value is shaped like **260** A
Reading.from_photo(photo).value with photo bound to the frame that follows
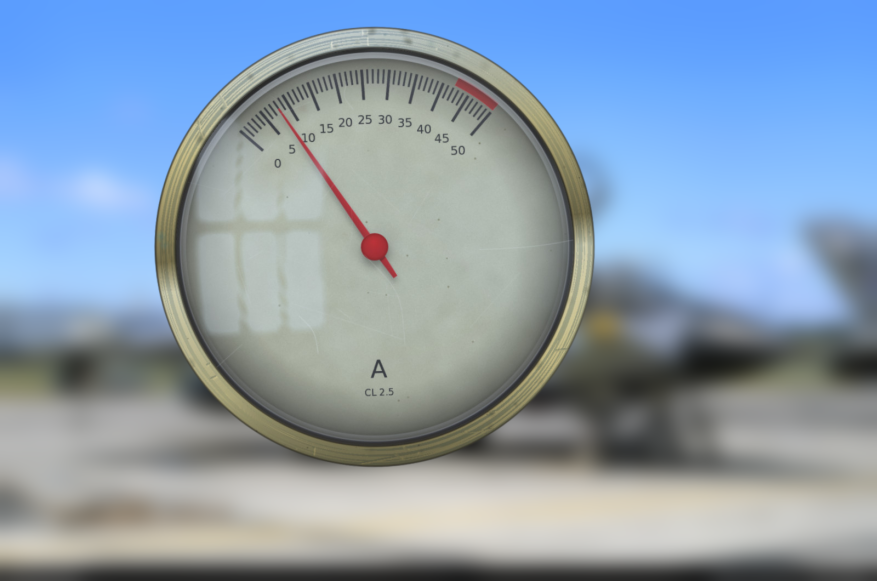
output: **8** A
